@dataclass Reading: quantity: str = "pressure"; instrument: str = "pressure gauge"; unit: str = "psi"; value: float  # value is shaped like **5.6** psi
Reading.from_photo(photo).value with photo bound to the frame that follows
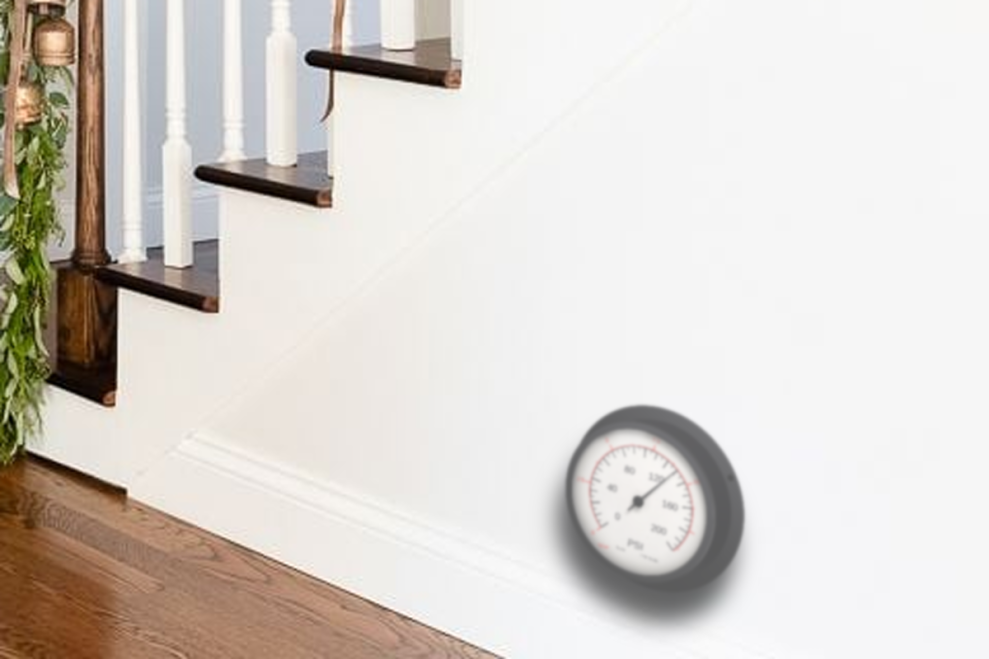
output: **130** psi
